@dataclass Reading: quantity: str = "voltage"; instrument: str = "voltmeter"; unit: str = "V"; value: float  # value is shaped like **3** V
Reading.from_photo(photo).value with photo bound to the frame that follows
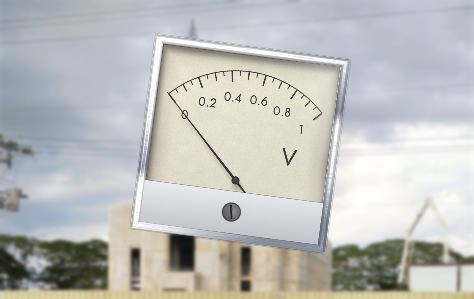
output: **0** V
